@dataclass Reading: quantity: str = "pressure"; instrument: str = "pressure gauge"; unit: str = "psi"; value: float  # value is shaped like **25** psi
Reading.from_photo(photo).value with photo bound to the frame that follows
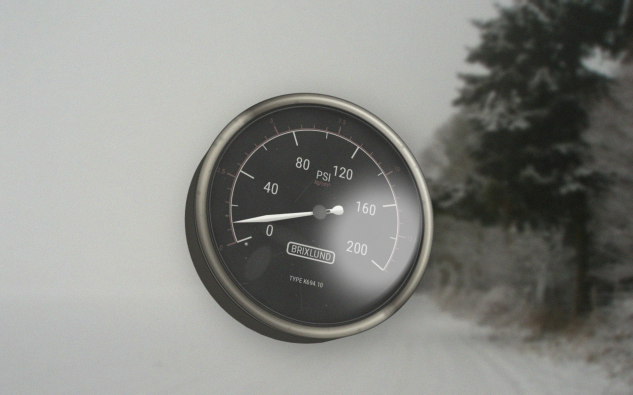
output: **10** psi
